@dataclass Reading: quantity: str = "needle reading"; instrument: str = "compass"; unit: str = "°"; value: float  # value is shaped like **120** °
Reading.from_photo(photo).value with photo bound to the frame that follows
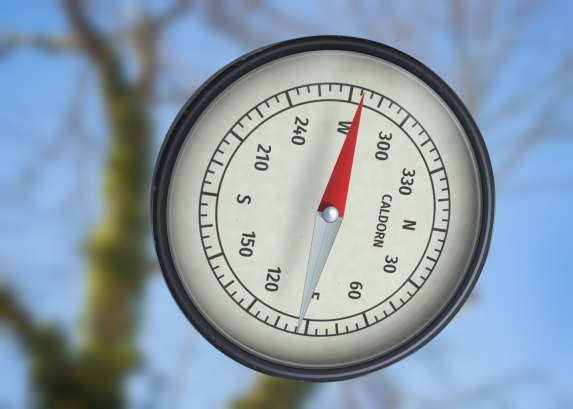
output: **275** °
